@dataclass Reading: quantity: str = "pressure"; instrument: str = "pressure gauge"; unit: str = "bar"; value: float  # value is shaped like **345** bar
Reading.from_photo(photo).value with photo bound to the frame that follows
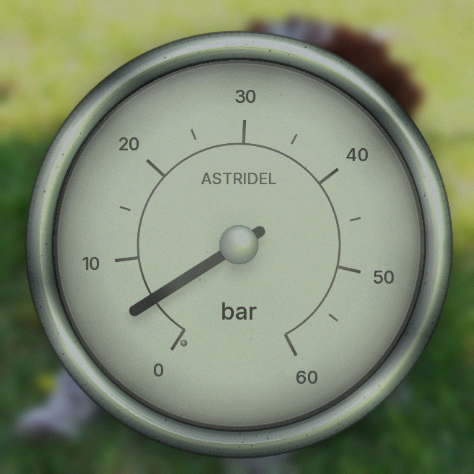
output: **5** bar
